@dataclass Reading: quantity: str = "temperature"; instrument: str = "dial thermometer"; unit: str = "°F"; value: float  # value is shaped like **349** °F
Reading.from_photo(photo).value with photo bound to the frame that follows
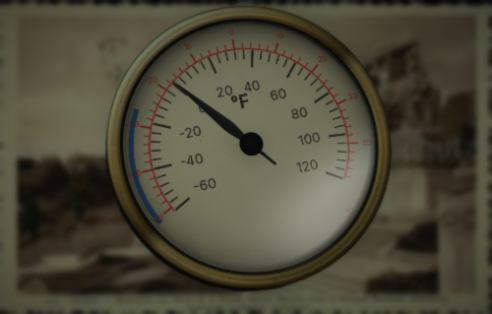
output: **0** °F
